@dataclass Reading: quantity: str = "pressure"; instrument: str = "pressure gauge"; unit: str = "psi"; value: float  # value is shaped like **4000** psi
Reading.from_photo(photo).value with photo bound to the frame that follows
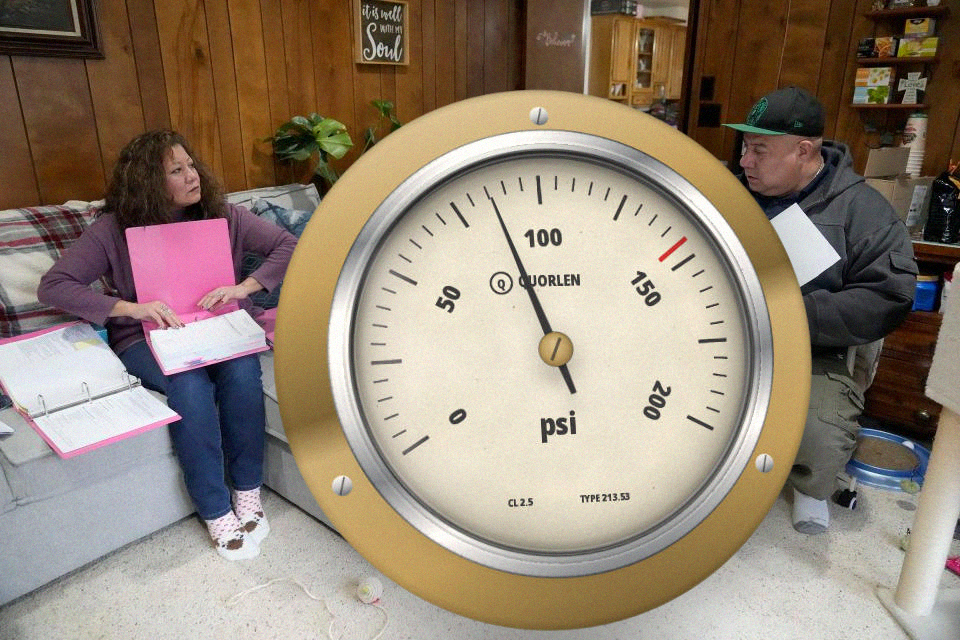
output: **85** psi
